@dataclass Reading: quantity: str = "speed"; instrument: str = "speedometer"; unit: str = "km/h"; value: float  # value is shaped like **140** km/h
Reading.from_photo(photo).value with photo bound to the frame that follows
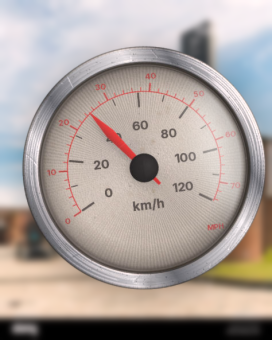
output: **40** km/h
